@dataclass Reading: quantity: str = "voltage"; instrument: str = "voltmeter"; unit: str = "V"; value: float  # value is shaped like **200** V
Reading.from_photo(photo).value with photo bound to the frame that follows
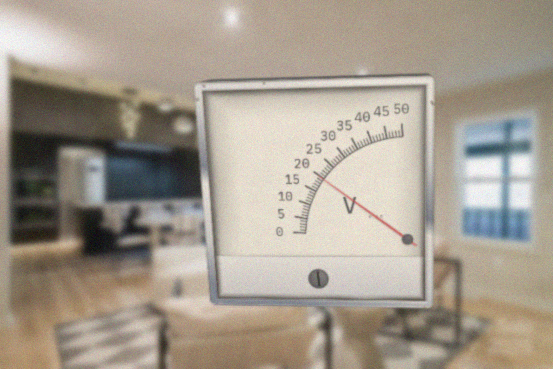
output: **20** V
